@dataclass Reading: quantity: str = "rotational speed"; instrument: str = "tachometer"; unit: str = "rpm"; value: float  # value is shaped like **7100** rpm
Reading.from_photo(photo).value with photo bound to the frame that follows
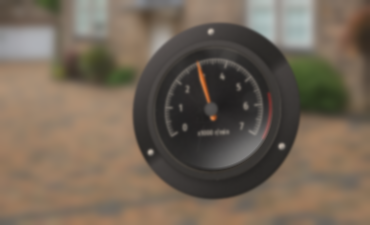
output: **3000** rpm
